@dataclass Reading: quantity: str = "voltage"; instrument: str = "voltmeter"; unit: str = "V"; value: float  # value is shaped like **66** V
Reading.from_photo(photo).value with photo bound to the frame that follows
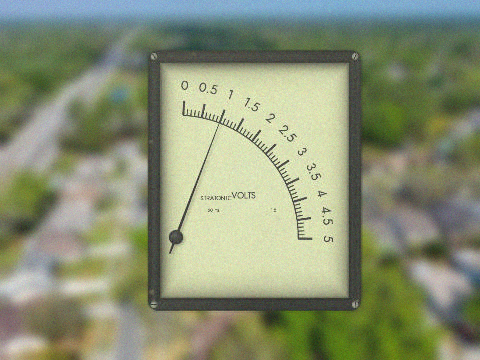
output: **1** V
